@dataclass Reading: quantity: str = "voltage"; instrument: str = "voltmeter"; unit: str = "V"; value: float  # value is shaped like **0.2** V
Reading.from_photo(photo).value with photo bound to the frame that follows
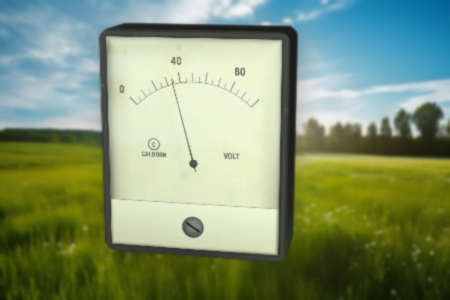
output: **35** V
